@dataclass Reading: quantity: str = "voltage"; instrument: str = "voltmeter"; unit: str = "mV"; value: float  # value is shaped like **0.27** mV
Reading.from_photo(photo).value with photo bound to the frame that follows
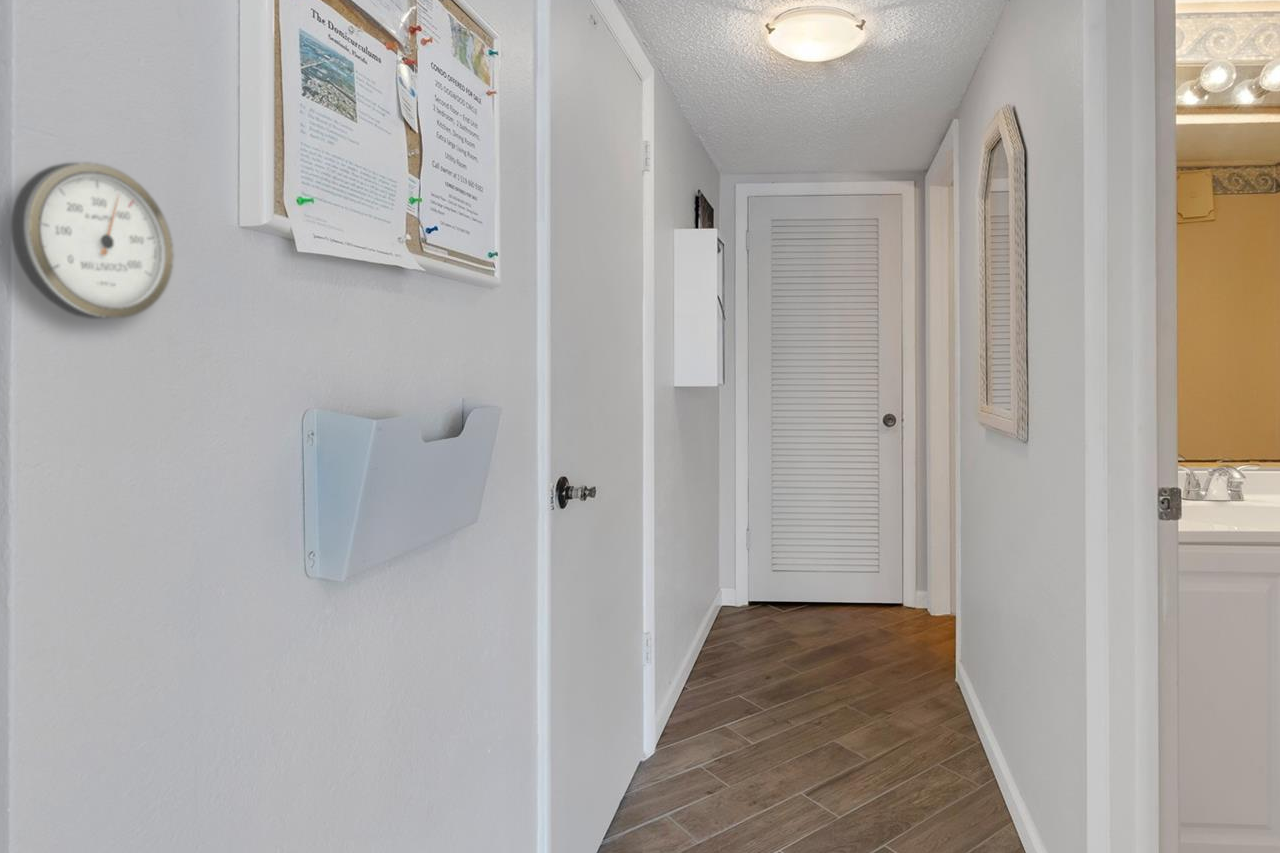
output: **350** mV
